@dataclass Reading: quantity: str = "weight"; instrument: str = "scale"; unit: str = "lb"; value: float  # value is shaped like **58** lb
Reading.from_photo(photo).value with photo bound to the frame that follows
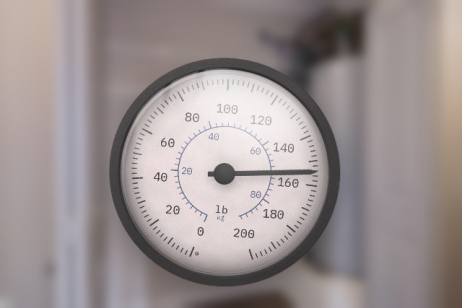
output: **154** lb
